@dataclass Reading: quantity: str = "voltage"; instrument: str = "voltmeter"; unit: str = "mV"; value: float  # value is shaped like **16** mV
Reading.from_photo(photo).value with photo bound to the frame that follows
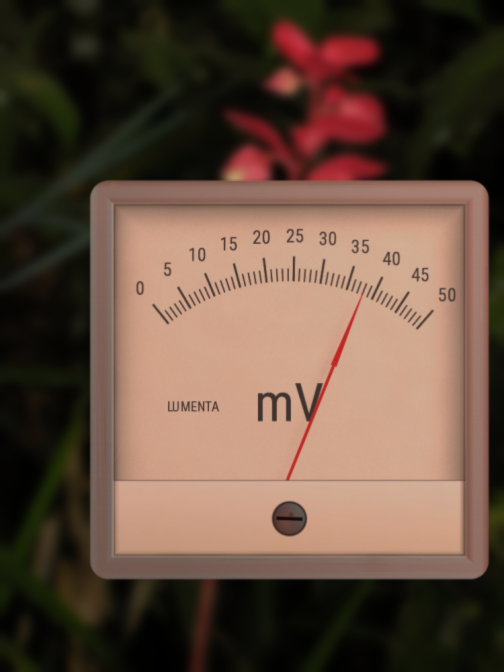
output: **38** mV
